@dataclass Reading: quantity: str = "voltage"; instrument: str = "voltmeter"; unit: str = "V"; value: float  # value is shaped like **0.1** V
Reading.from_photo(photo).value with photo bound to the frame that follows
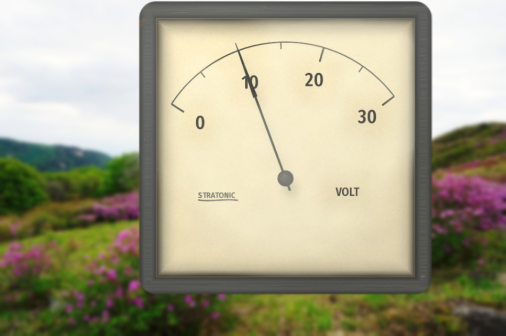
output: **10** V
